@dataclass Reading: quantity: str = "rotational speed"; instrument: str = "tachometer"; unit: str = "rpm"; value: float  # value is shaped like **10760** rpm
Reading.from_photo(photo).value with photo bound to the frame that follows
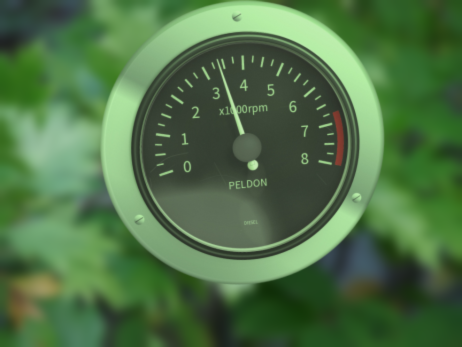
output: **3375** rpm
